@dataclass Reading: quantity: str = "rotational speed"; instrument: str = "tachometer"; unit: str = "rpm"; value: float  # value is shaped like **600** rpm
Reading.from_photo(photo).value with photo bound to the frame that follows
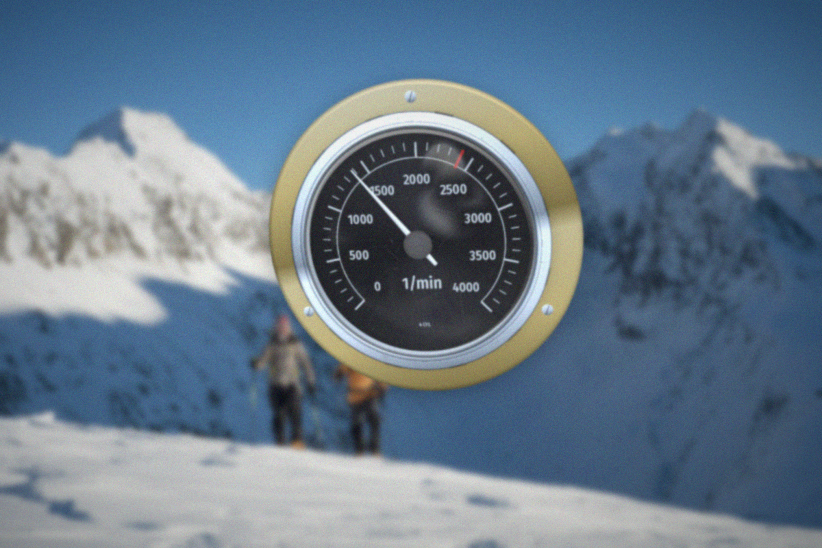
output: **1400** rpm
